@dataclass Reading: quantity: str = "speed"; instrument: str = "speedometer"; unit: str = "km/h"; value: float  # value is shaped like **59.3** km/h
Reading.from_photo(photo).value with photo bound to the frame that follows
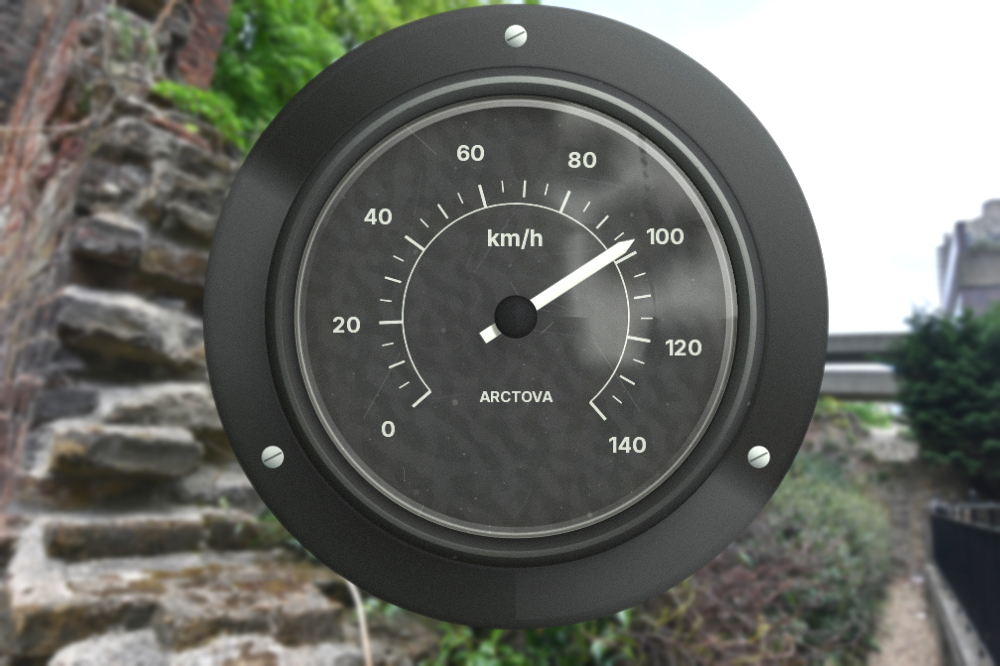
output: **97.5** km/h
